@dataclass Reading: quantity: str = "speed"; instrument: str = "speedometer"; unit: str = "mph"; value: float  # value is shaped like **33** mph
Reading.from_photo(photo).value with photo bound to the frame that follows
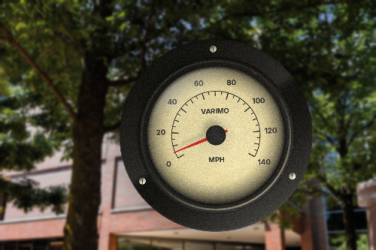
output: **5** mph
